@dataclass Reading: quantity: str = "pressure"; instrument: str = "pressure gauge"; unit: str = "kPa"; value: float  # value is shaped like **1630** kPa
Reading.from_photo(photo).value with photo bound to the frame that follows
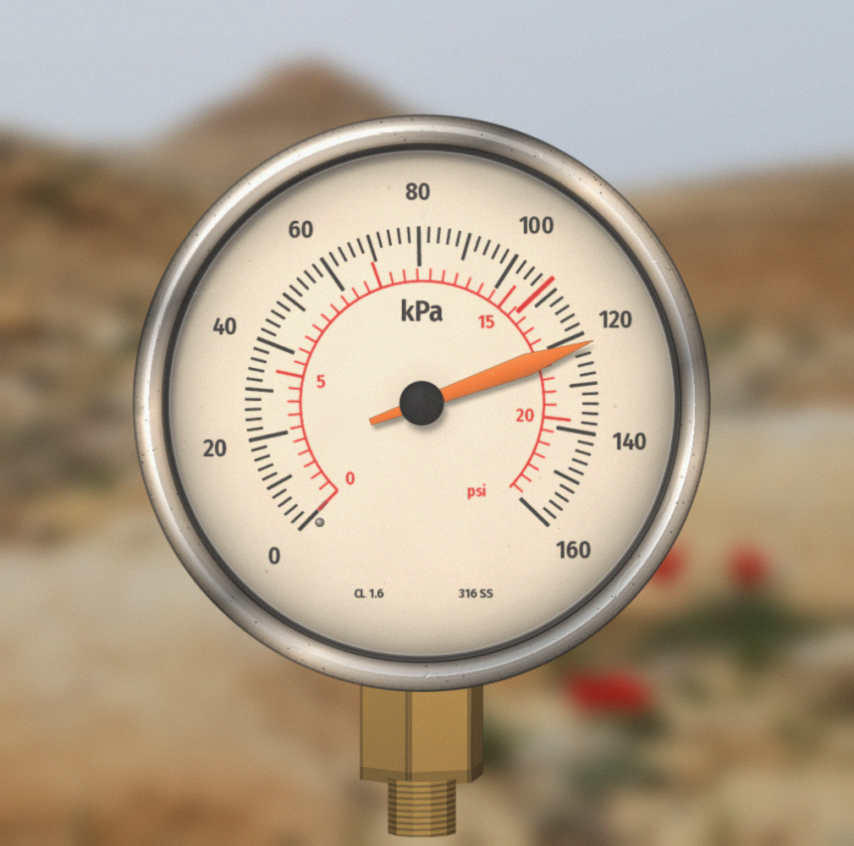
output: **122** kPa
